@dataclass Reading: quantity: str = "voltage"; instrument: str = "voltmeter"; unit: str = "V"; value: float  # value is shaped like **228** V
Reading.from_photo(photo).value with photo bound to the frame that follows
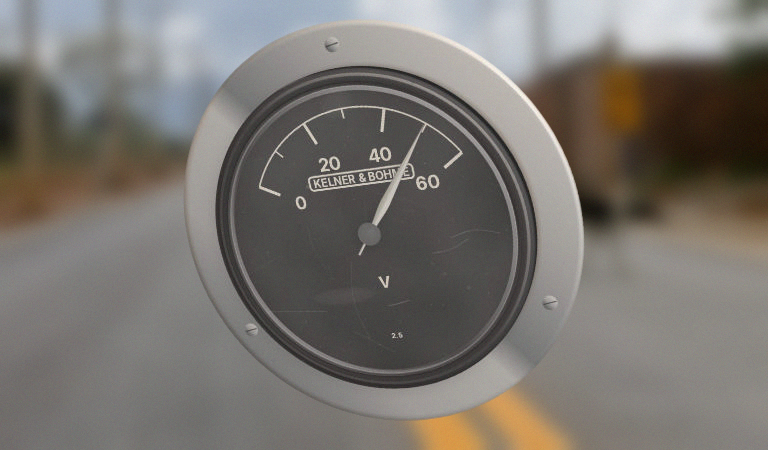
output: **50** V
